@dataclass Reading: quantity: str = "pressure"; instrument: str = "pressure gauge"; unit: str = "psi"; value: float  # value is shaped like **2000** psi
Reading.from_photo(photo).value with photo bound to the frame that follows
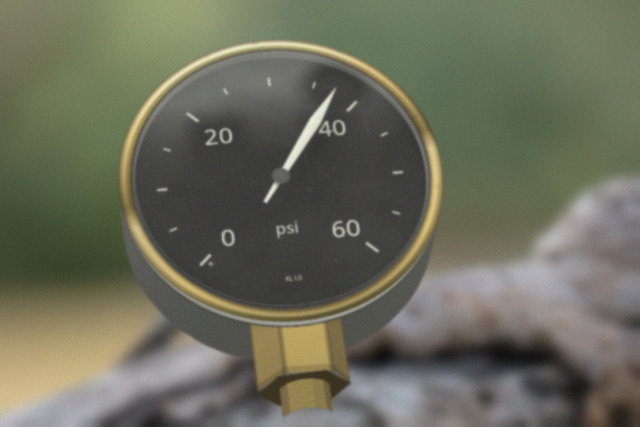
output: **37.5** psi
